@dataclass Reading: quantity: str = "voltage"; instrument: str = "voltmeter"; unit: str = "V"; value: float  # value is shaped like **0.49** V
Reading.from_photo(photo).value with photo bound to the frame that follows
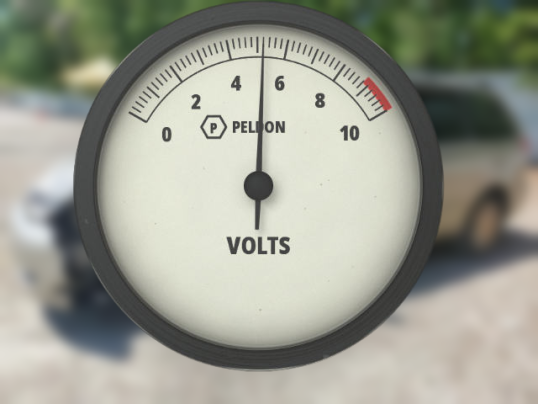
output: **5.2** V
